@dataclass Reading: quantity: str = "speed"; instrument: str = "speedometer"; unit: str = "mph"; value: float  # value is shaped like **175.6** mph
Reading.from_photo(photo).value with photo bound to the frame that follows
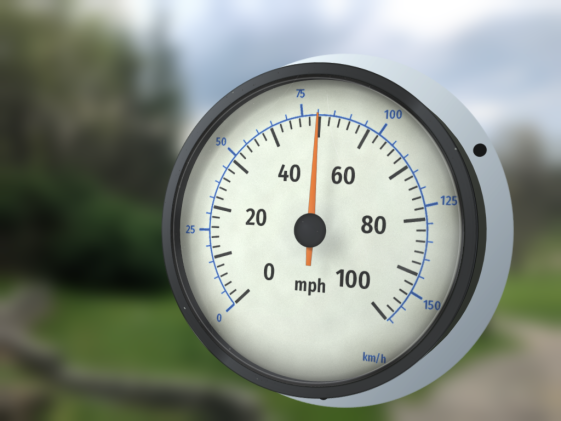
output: **50** mph
